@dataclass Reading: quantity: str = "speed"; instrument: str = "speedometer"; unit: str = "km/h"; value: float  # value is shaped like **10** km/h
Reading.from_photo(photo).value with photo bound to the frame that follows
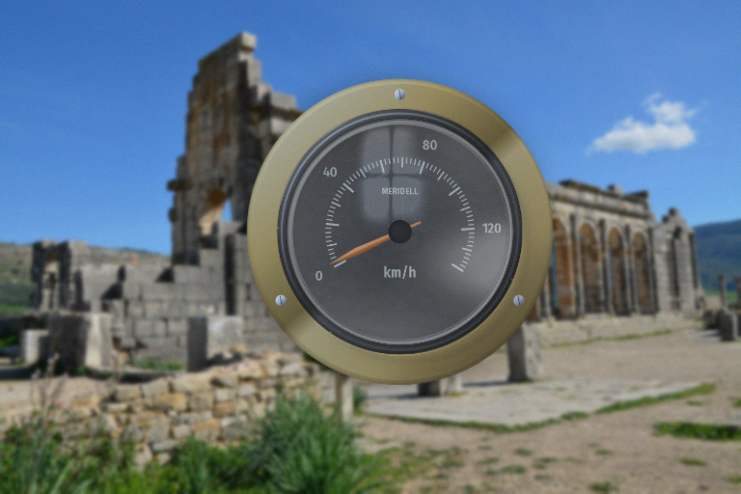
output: **2** km/h
